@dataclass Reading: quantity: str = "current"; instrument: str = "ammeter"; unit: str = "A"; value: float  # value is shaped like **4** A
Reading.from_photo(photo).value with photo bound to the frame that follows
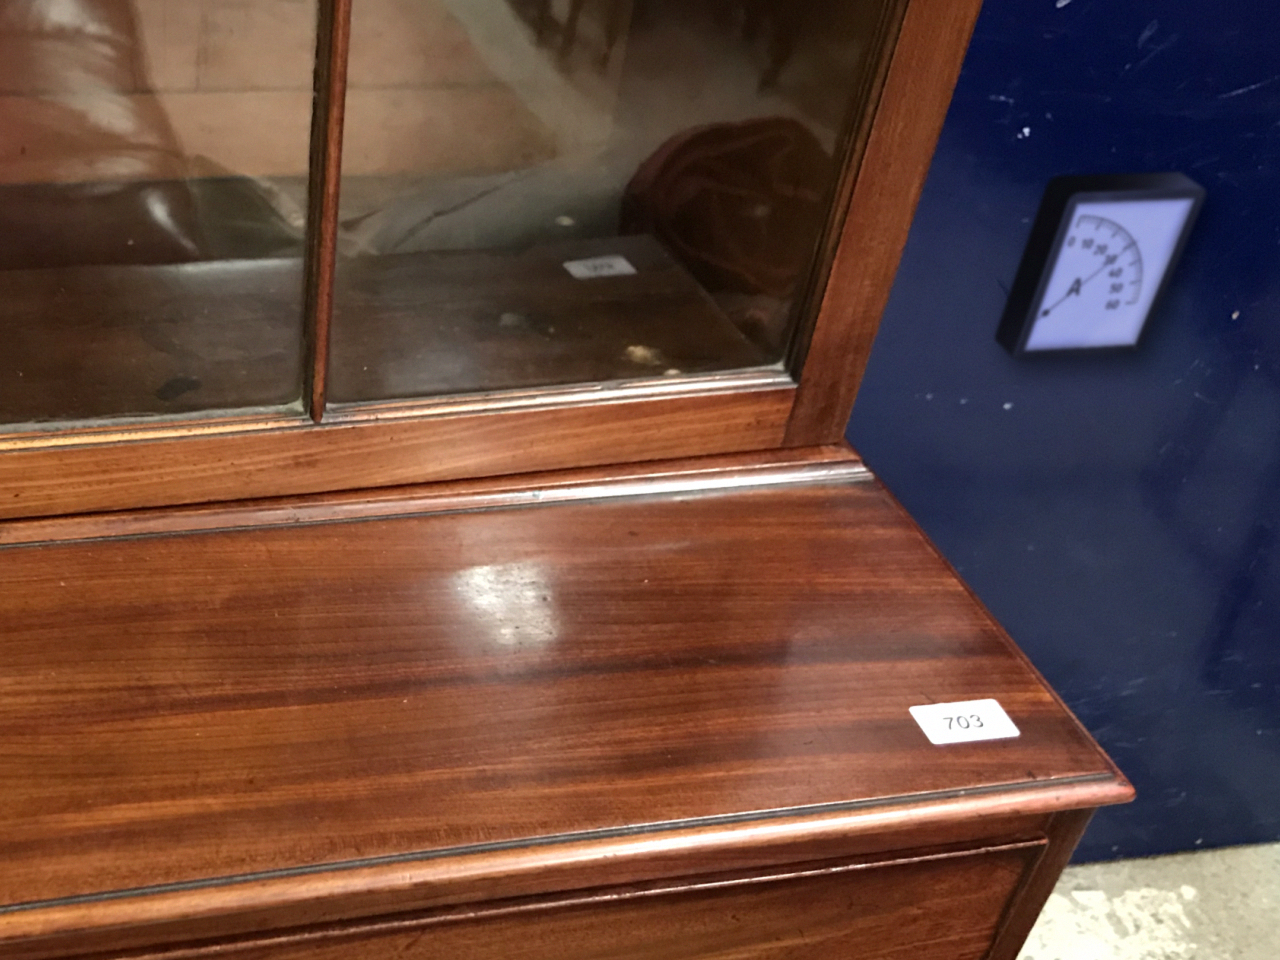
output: **30** A
